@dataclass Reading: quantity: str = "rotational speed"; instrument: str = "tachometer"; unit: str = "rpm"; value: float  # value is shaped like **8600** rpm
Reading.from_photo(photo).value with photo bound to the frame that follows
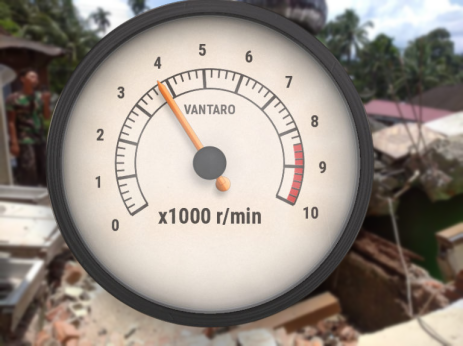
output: **3800** rpm
